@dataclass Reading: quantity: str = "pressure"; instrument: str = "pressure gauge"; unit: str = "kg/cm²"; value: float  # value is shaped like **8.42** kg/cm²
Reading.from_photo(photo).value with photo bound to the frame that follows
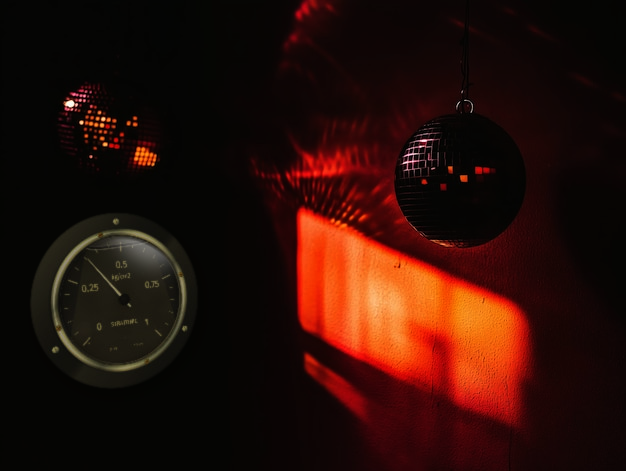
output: **0.35** kg/cm²
